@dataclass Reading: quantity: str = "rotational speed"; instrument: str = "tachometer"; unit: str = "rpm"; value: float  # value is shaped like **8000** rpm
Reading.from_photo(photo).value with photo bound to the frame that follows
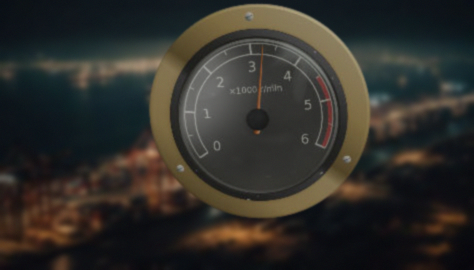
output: **3250** rpm
